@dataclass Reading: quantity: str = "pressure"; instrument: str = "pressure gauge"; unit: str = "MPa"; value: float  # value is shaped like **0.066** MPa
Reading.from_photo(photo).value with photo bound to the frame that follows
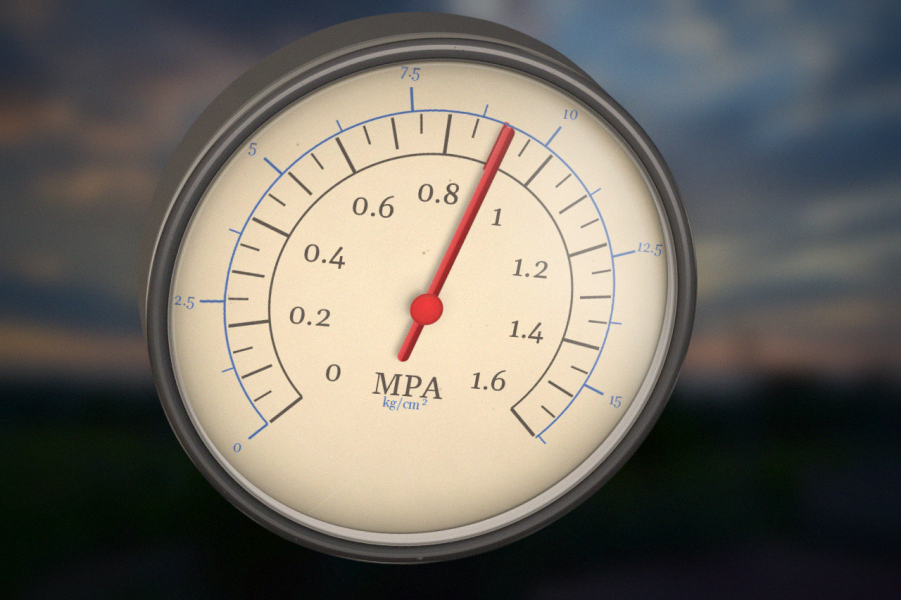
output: **0.9** MPa
